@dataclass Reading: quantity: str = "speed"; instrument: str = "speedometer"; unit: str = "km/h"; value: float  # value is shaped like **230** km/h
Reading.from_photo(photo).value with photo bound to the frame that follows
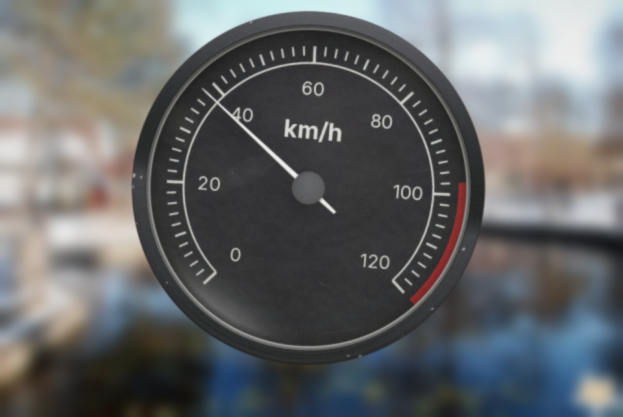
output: **38** km/h
